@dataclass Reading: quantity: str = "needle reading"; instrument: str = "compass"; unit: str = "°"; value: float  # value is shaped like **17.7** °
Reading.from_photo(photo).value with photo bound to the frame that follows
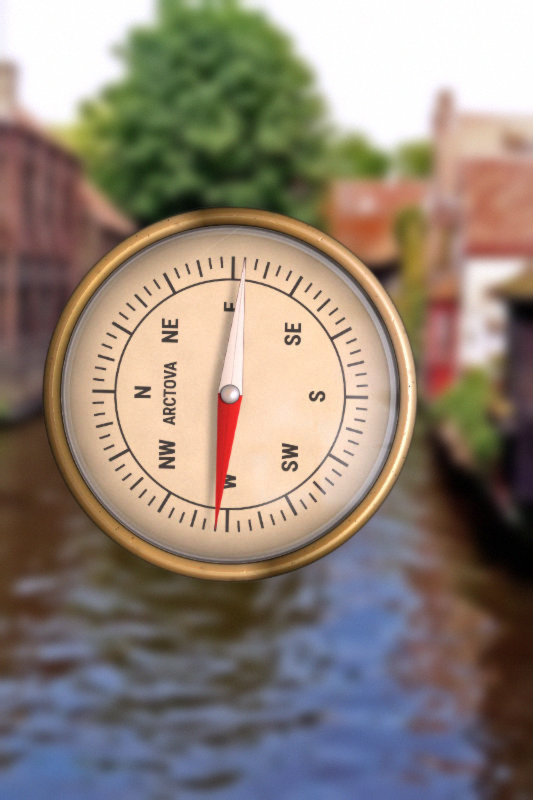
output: **275** °
